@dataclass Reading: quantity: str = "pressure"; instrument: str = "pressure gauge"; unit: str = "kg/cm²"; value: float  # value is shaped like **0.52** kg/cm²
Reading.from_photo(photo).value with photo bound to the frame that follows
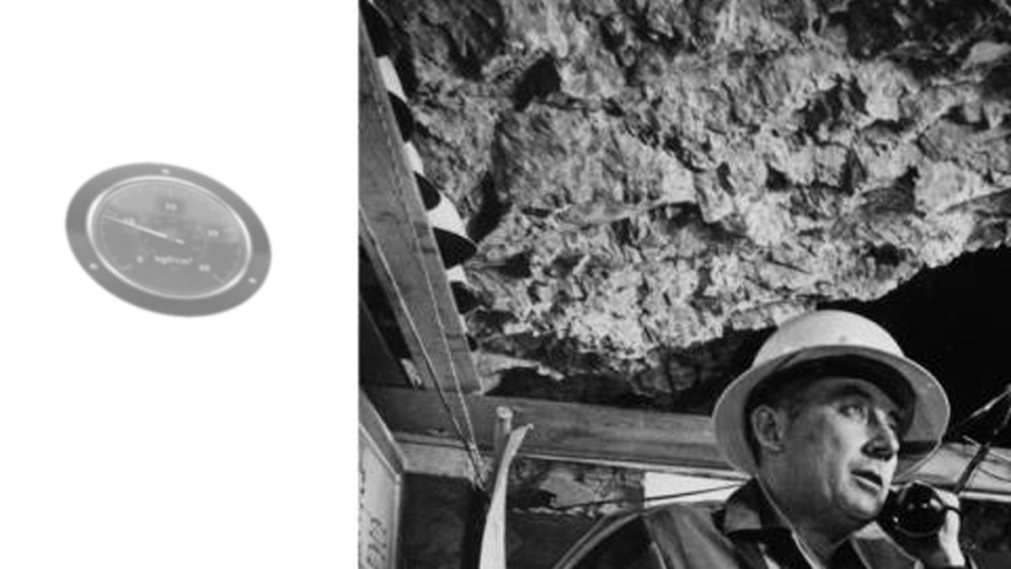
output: **9** kg/cm²
